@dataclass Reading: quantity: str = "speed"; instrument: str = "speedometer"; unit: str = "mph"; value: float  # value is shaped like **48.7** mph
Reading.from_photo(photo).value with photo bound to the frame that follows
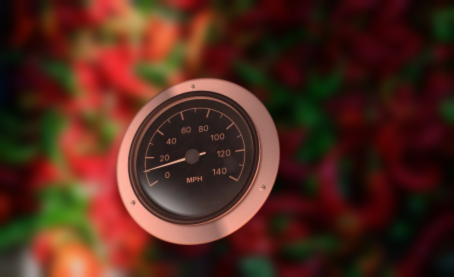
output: **10** mph
